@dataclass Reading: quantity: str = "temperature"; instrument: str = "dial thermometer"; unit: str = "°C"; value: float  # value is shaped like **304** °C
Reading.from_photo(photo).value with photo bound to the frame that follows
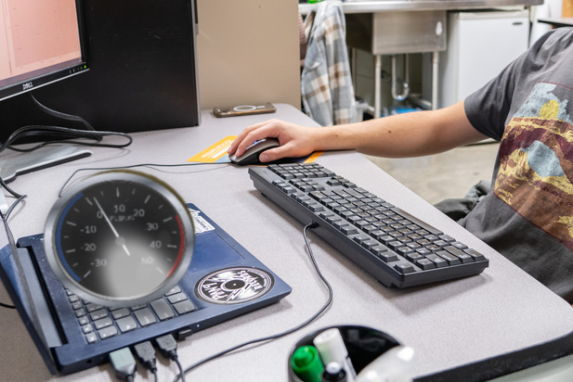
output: **2.5** °C
